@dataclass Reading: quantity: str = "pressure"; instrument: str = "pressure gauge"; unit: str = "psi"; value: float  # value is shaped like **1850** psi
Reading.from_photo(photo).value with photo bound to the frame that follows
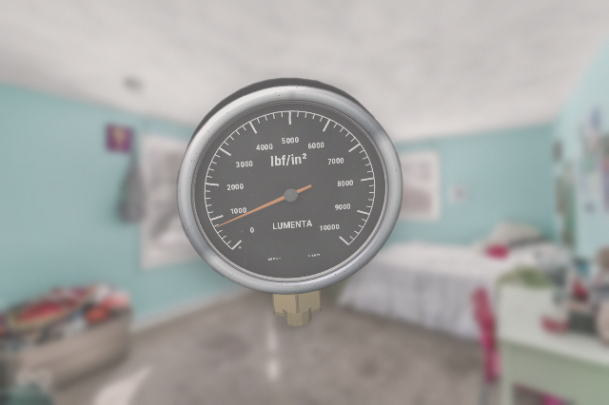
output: **800** psi
